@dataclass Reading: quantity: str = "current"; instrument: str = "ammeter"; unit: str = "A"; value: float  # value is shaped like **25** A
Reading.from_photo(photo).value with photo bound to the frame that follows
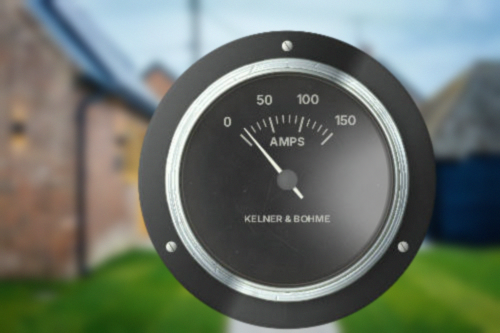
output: **10** A
